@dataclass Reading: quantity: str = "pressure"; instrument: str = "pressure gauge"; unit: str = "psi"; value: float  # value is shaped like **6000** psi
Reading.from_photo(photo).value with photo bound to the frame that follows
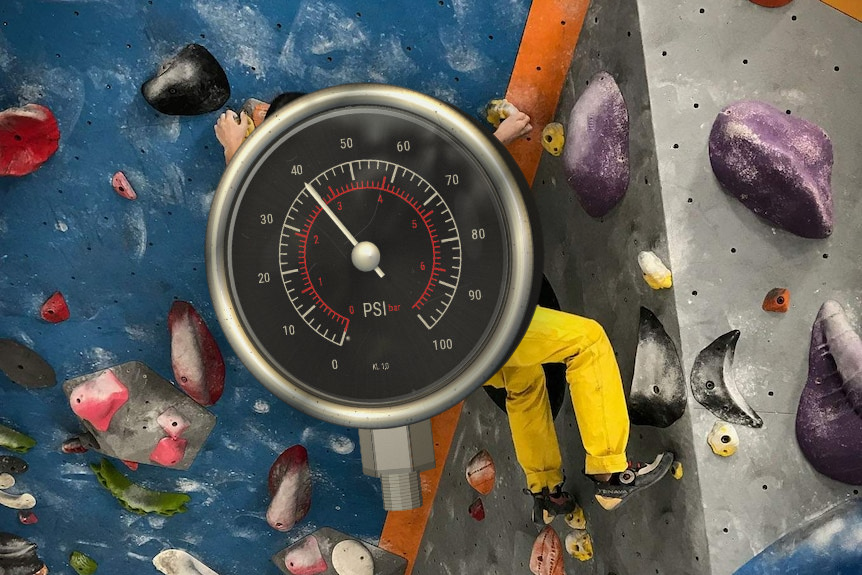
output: **40** psi
